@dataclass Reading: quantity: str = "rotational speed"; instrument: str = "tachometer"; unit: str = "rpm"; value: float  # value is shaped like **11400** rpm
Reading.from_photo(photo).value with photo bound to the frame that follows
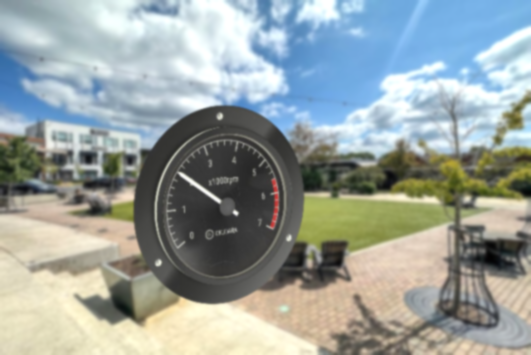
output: **2000** rpm
